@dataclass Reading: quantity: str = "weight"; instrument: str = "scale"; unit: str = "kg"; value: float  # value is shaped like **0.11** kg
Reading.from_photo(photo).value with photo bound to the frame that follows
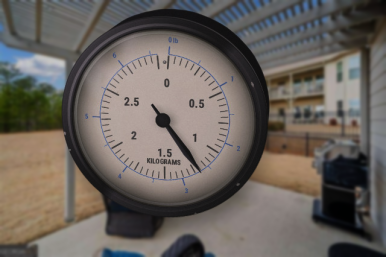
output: **1.2** kg
